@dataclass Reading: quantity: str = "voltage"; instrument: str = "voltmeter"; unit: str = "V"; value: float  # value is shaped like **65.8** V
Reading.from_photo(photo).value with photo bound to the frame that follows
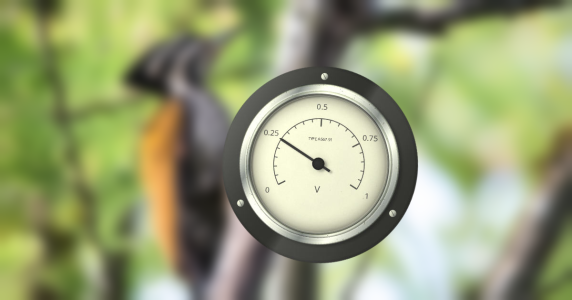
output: **0.25** V
